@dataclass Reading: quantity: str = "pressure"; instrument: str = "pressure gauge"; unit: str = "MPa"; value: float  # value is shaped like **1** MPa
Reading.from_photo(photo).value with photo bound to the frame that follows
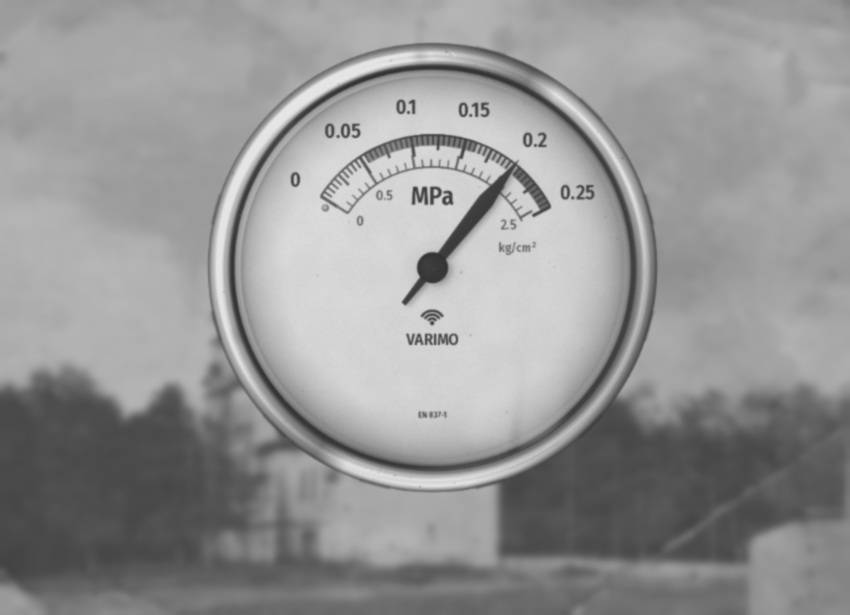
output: **0.2** MPa
